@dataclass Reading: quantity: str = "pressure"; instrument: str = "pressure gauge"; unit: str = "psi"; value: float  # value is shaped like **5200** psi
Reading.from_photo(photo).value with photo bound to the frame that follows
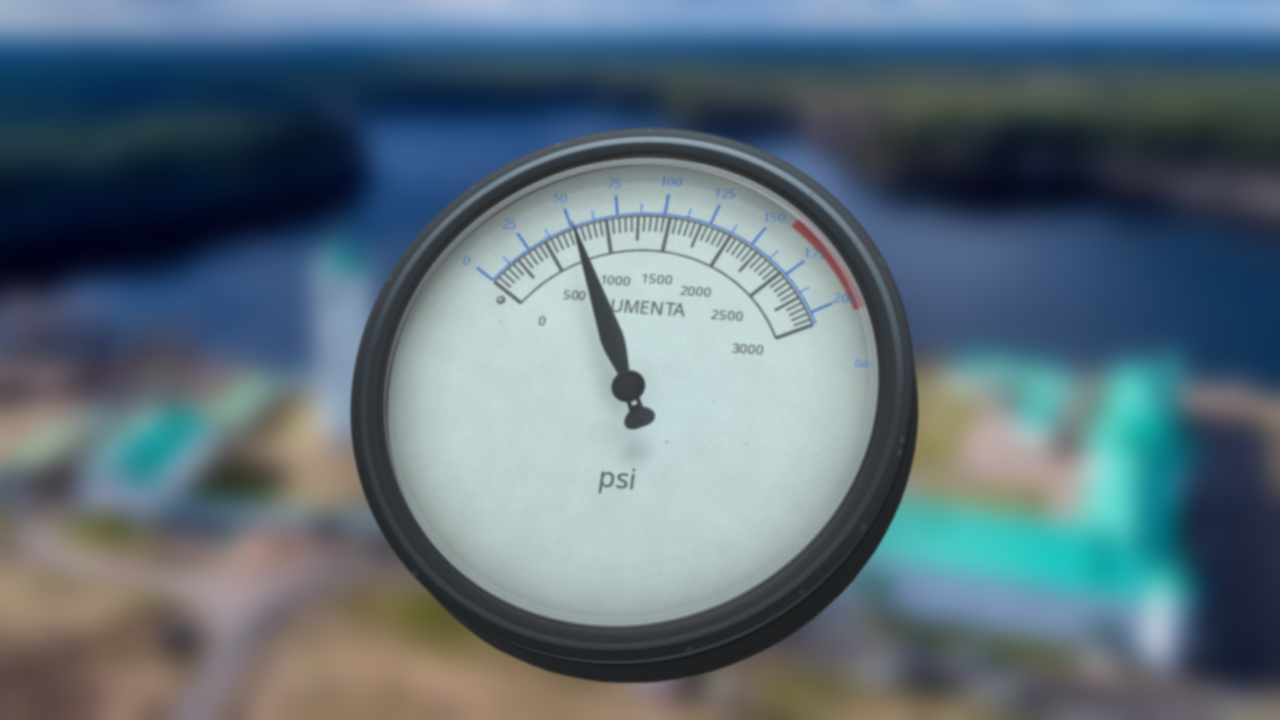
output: **750** psi
